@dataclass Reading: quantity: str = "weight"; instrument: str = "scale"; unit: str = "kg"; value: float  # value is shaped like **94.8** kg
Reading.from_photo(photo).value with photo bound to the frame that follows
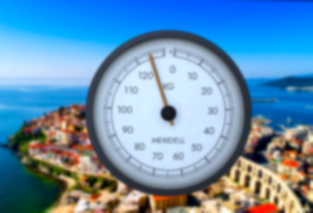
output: **125** kg
